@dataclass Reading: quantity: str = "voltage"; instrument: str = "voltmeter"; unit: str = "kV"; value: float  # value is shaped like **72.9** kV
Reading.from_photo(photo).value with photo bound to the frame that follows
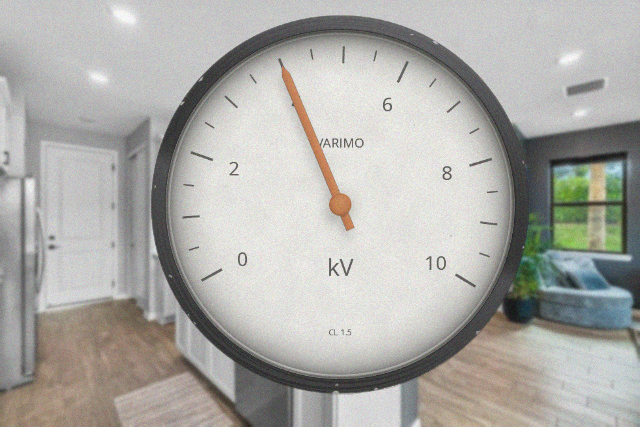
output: **4** kV
